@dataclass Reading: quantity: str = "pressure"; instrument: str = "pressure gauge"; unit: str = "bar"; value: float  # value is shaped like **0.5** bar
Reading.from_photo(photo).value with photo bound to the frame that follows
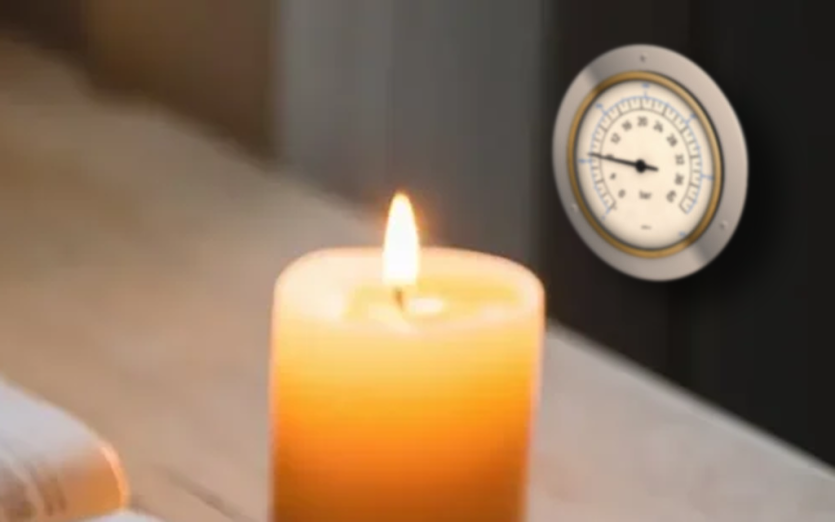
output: **8** bar
